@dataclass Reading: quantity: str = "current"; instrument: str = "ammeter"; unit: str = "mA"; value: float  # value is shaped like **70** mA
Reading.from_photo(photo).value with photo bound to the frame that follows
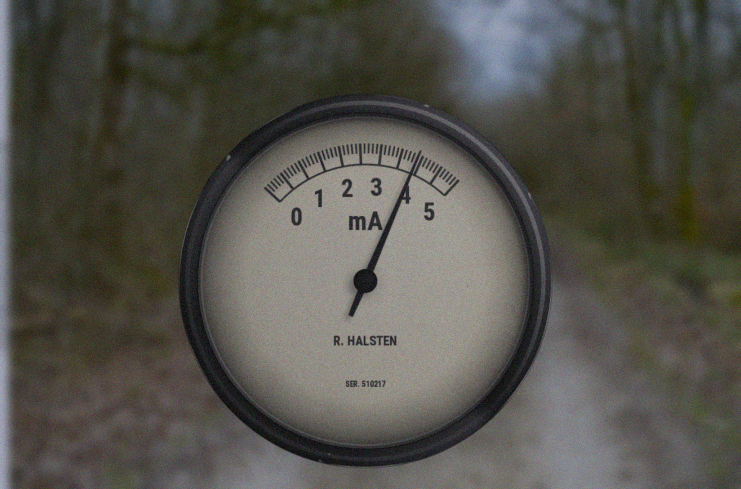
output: **3.9** mA
